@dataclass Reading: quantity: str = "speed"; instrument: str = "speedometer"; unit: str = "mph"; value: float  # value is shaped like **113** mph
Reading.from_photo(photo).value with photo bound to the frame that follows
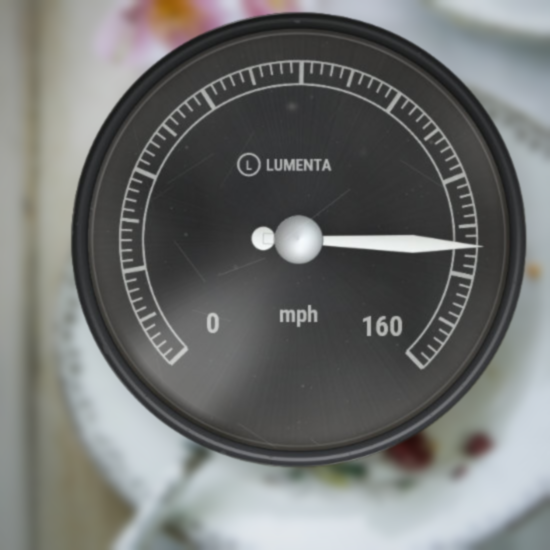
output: **134** mph
